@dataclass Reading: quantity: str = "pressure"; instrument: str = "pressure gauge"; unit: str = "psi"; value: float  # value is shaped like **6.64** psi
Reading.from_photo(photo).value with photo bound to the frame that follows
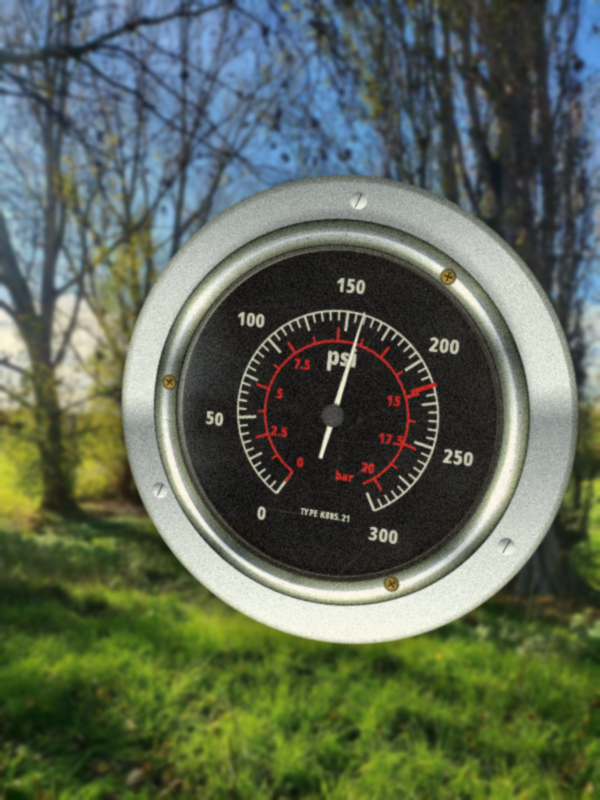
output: **160** psi
